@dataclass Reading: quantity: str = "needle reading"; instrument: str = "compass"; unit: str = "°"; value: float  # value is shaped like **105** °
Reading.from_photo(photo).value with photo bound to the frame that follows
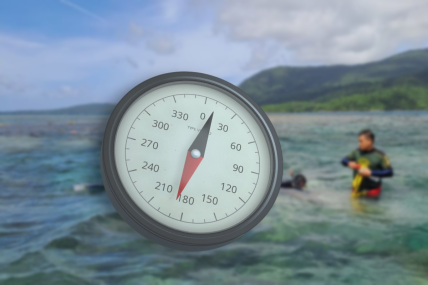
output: **190** °
